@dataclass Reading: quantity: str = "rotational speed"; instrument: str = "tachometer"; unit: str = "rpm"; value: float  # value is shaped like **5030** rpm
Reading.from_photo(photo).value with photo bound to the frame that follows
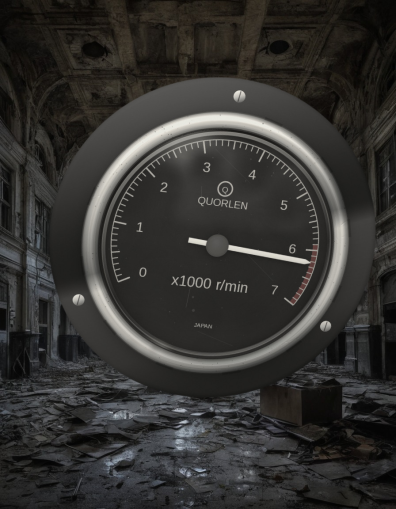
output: **6200** rpm
